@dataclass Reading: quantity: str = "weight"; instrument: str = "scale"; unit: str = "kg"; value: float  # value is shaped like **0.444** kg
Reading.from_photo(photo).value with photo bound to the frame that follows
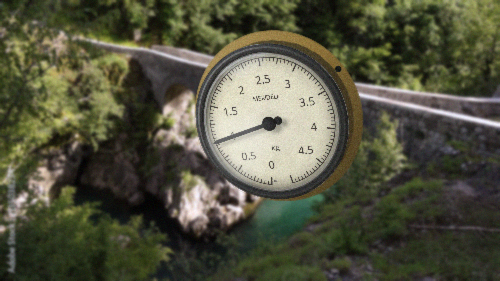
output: **1** kg
